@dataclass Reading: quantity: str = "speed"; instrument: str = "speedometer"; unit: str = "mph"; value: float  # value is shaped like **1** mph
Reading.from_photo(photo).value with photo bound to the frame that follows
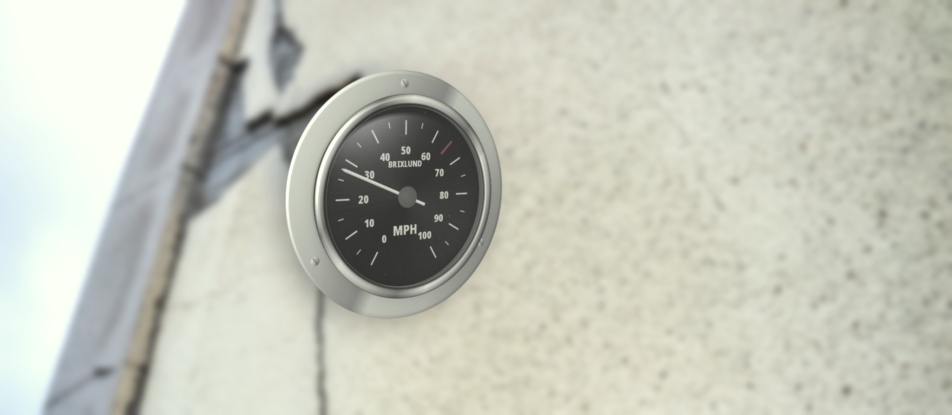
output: **27.5** mph
